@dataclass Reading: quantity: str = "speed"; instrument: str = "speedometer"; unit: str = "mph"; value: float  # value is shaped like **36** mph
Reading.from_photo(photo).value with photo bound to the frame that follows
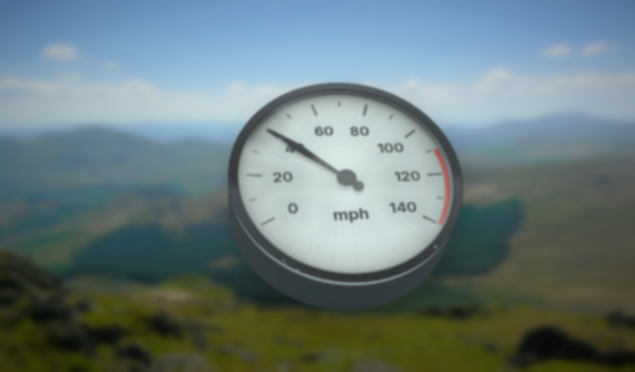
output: **40** mph
